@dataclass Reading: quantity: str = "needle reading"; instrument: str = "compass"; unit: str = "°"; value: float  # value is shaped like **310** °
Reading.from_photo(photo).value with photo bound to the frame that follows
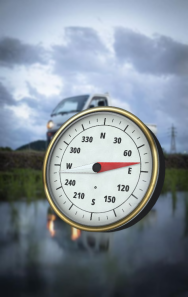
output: **80** °
